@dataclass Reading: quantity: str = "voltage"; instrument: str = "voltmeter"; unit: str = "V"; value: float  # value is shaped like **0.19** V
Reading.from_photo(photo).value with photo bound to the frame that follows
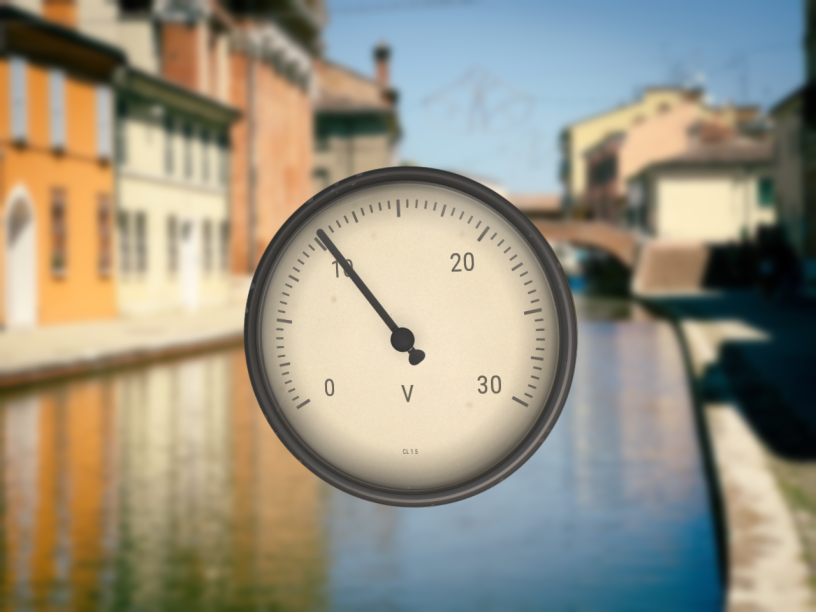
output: **10.5** V
